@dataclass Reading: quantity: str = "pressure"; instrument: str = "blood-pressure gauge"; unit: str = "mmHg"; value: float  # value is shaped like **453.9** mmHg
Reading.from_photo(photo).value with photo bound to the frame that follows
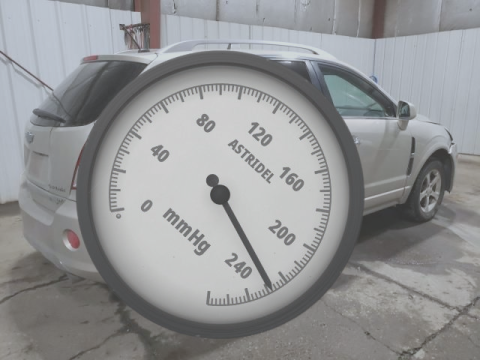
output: **228** mmHg
